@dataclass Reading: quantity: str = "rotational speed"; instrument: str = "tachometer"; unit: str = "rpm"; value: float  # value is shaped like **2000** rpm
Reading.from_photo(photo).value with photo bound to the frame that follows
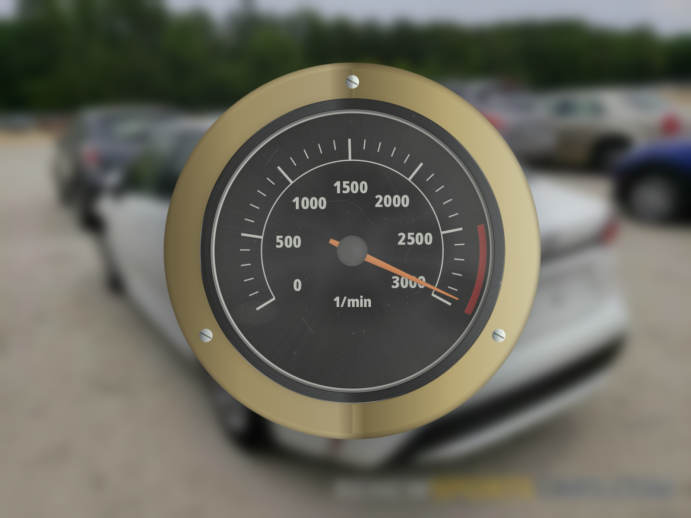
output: **2950** rpm
